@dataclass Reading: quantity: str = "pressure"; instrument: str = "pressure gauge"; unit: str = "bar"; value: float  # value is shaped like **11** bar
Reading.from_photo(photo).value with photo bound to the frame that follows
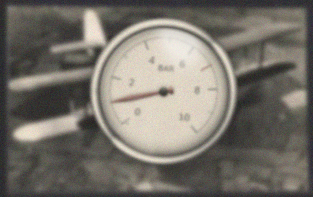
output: **1** bar
